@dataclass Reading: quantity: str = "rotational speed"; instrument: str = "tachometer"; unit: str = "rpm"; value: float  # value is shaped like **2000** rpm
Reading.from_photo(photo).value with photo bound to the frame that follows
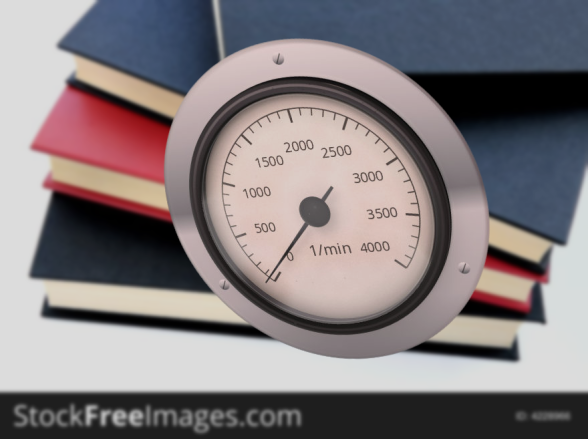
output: **50** rpm
